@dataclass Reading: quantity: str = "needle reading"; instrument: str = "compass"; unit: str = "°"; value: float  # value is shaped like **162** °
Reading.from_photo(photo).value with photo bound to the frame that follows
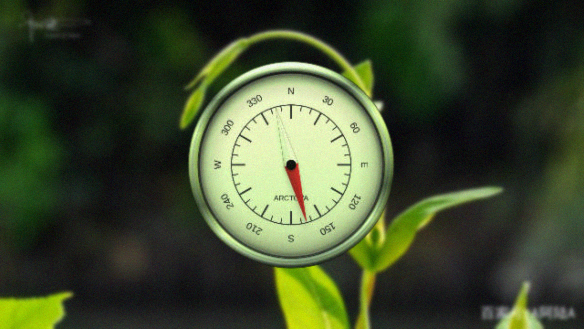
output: **165** °
